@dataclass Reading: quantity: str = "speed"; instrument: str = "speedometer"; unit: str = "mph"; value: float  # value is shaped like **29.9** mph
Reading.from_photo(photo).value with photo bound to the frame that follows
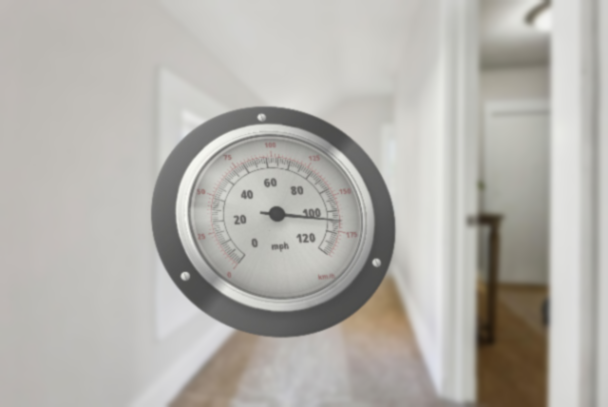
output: **105** mph
